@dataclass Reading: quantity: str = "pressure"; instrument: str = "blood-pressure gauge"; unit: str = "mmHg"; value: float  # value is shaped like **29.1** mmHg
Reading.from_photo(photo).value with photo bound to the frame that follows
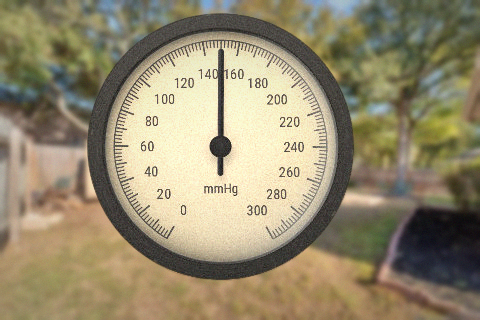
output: **150** mmHg
